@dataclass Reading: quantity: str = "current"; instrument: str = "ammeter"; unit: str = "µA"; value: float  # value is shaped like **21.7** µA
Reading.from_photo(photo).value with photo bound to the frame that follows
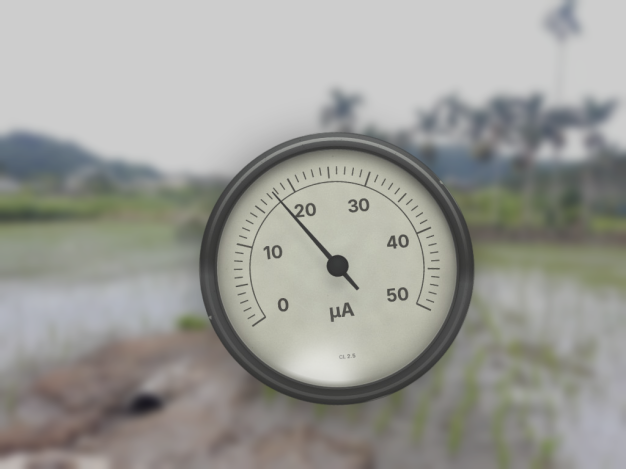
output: **17.5** µA
